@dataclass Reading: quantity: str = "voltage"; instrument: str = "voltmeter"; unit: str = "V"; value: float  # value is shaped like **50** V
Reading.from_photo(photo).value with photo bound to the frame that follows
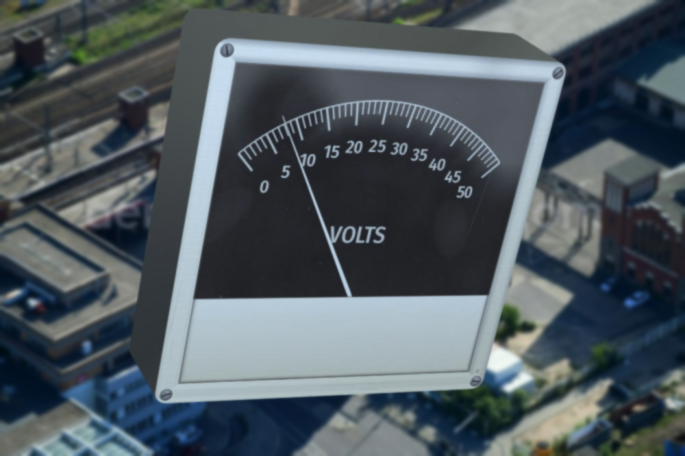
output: **8** V
